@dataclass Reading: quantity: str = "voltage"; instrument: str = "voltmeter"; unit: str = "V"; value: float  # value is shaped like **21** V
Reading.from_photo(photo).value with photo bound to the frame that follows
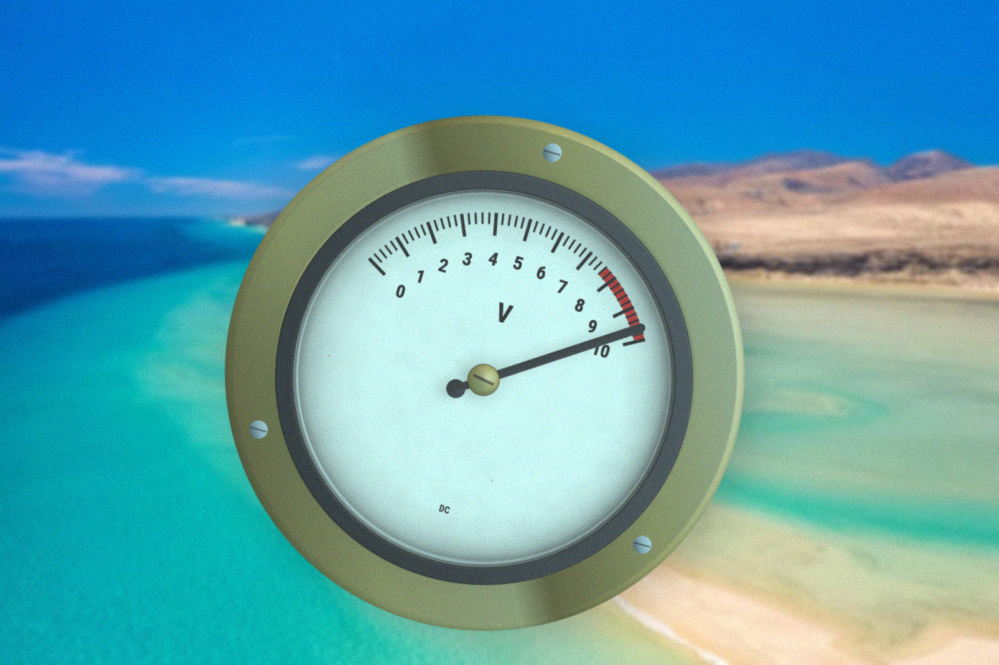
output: **9.6** V
